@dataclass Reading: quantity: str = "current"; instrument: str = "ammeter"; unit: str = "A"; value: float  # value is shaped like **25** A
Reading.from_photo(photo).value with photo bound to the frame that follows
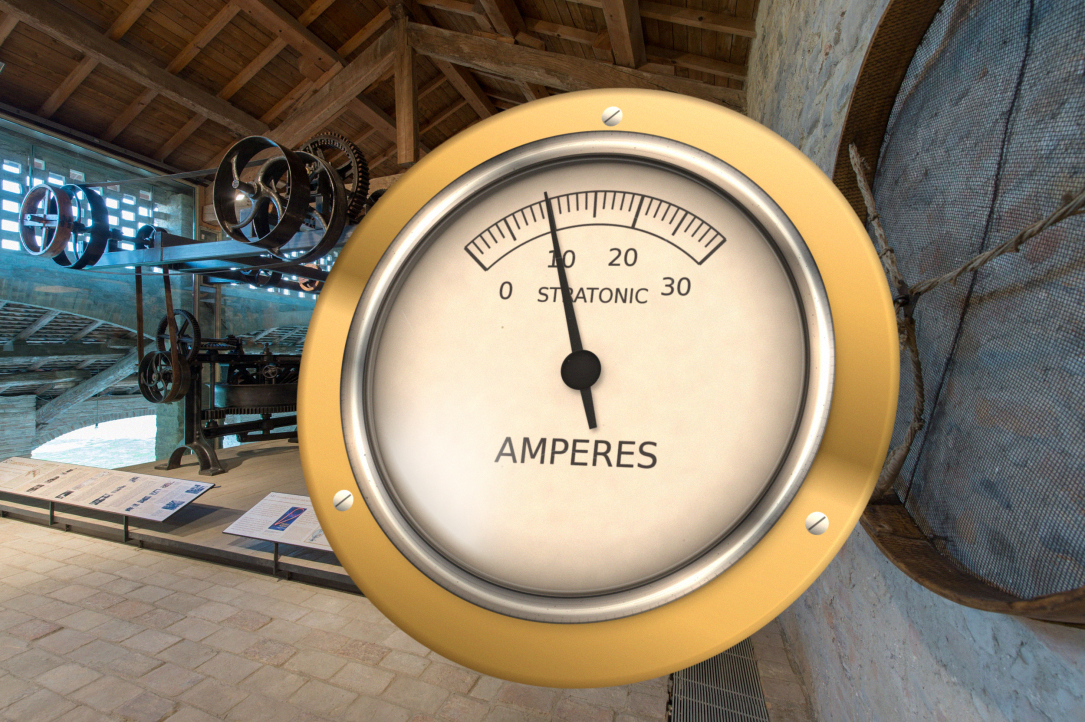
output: **10** A
